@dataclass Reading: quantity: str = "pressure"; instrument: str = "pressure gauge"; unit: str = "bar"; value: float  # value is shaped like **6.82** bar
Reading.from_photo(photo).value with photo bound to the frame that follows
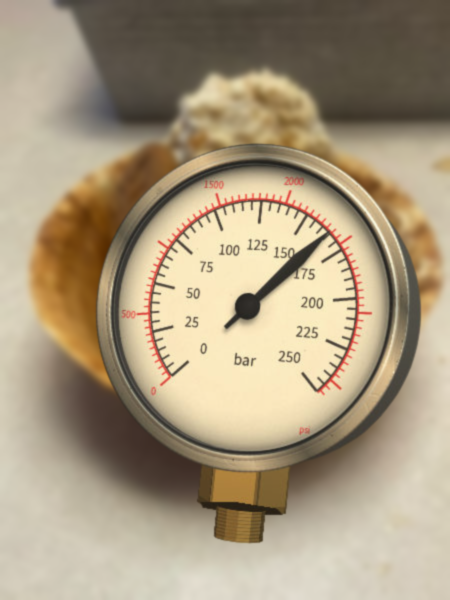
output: **165** bar
